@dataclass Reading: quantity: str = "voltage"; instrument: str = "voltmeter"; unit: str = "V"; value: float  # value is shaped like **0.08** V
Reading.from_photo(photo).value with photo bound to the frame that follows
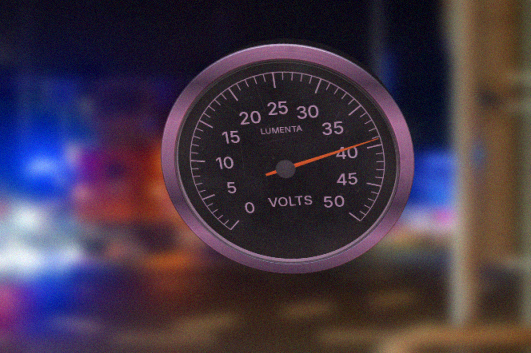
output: **39** V
